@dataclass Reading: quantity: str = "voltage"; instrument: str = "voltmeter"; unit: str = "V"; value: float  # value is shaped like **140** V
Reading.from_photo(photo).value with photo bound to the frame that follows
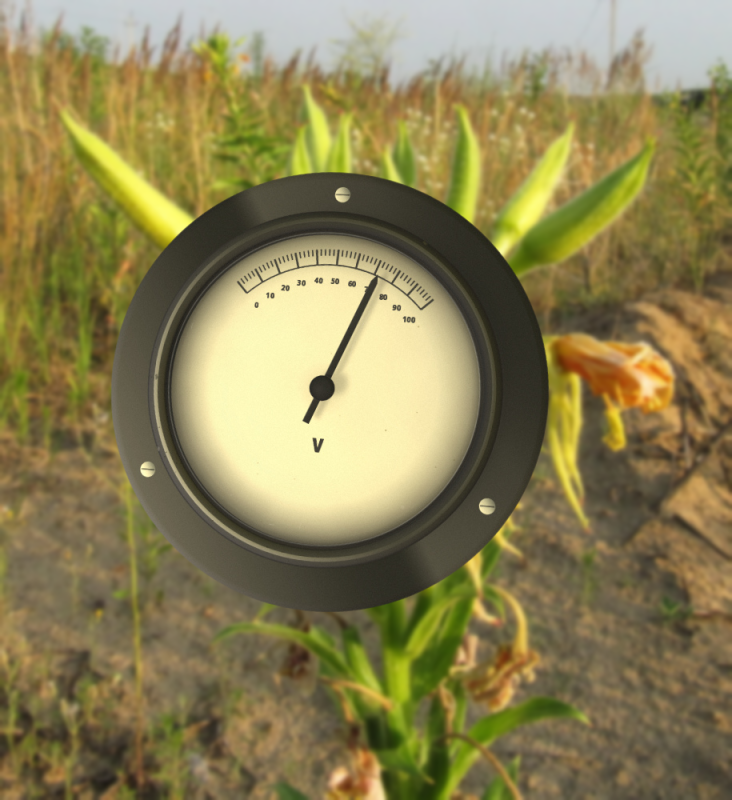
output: **72** V
